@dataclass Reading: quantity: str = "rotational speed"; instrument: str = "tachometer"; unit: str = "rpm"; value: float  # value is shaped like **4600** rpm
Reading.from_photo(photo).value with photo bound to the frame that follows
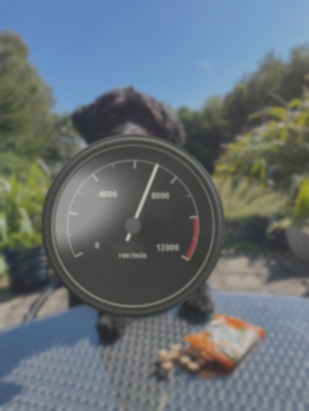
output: **7000** rpm
